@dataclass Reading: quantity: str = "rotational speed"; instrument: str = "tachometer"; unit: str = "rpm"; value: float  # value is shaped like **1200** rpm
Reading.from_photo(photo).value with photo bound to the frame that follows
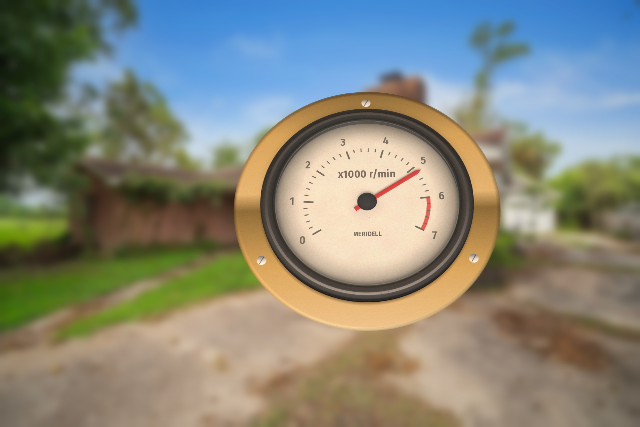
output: **5200** rpm
